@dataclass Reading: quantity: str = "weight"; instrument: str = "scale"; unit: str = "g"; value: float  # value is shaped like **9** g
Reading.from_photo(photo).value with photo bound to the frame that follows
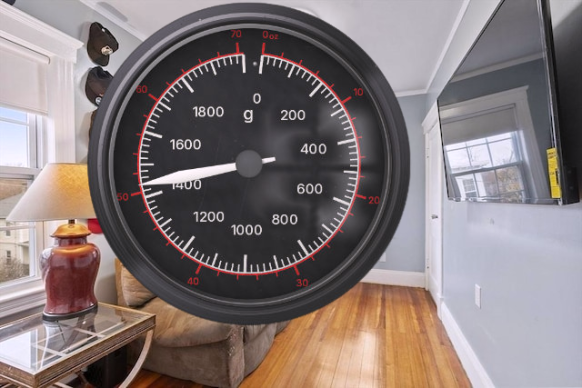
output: **1440** g
